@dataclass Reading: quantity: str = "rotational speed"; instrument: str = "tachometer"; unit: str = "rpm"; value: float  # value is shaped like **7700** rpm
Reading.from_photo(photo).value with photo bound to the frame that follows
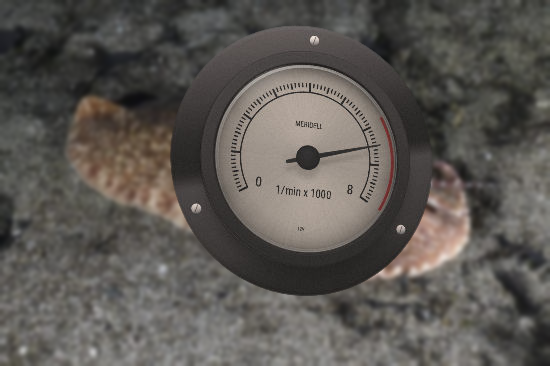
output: **6500** rpm
